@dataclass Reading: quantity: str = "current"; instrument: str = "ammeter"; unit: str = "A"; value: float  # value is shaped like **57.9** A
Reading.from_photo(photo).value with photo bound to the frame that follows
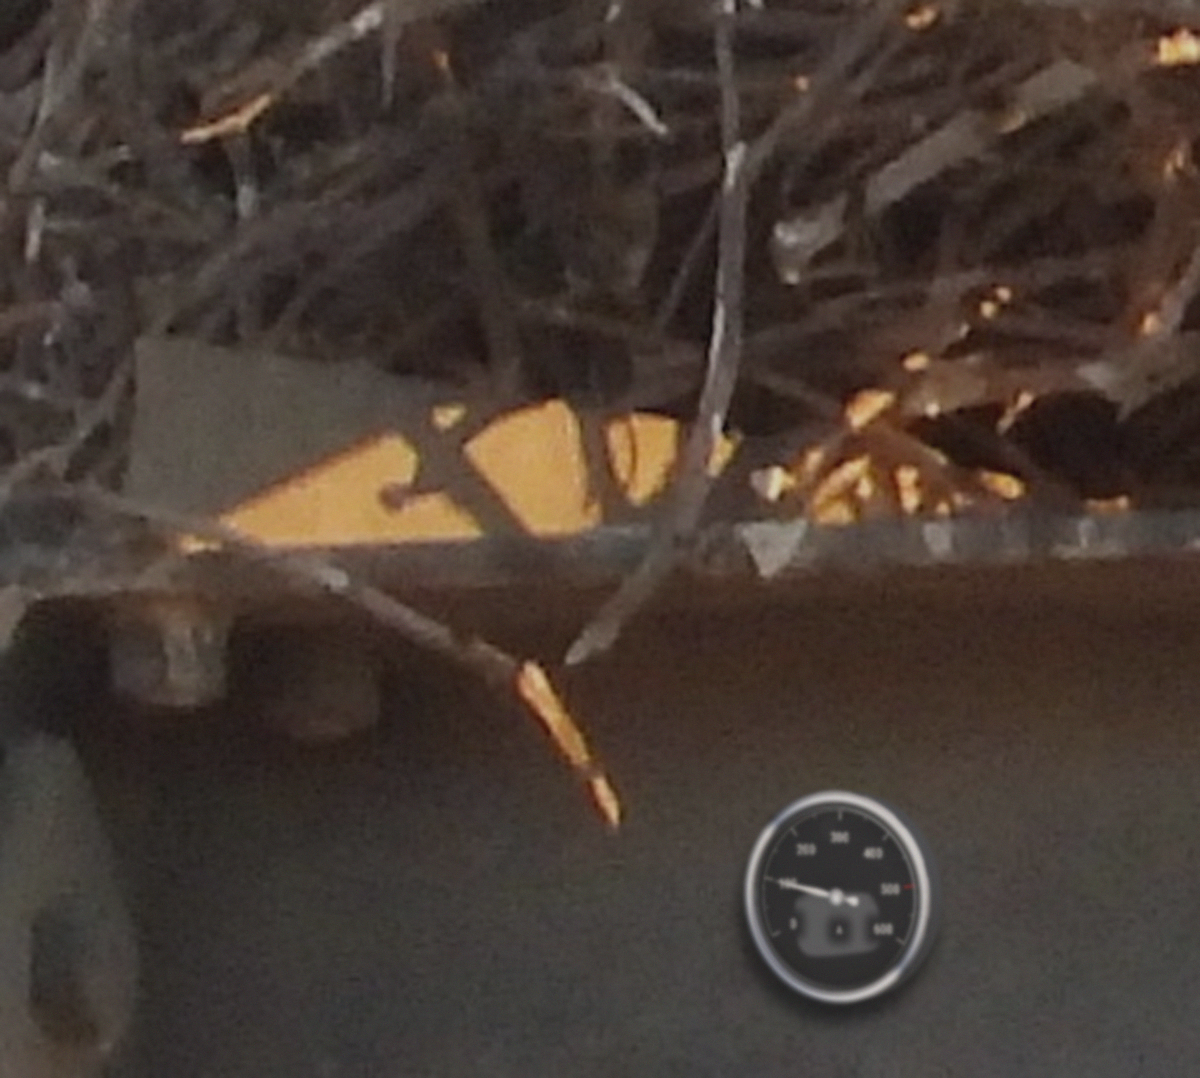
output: **100** A
